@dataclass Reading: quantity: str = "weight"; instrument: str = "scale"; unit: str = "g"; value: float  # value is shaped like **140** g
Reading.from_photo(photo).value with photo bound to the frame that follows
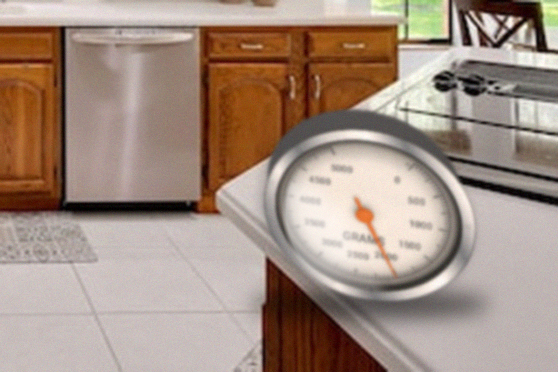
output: **2000** g
